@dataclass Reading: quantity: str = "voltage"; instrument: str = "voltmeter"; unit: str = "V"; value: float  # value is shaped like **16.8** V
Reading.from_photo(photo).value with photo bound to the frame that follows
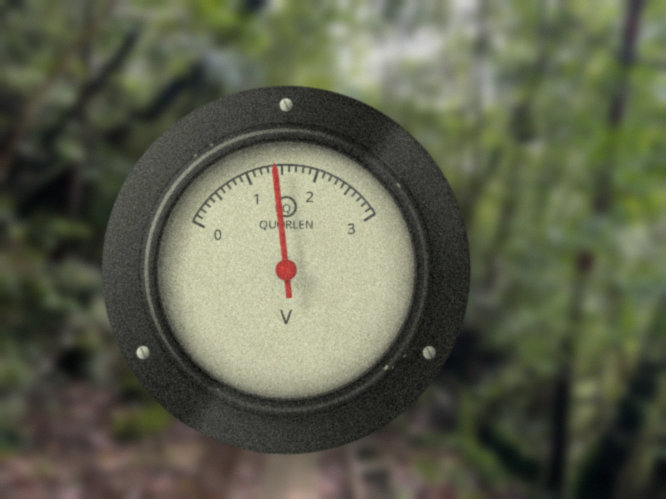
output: **1.4** V
